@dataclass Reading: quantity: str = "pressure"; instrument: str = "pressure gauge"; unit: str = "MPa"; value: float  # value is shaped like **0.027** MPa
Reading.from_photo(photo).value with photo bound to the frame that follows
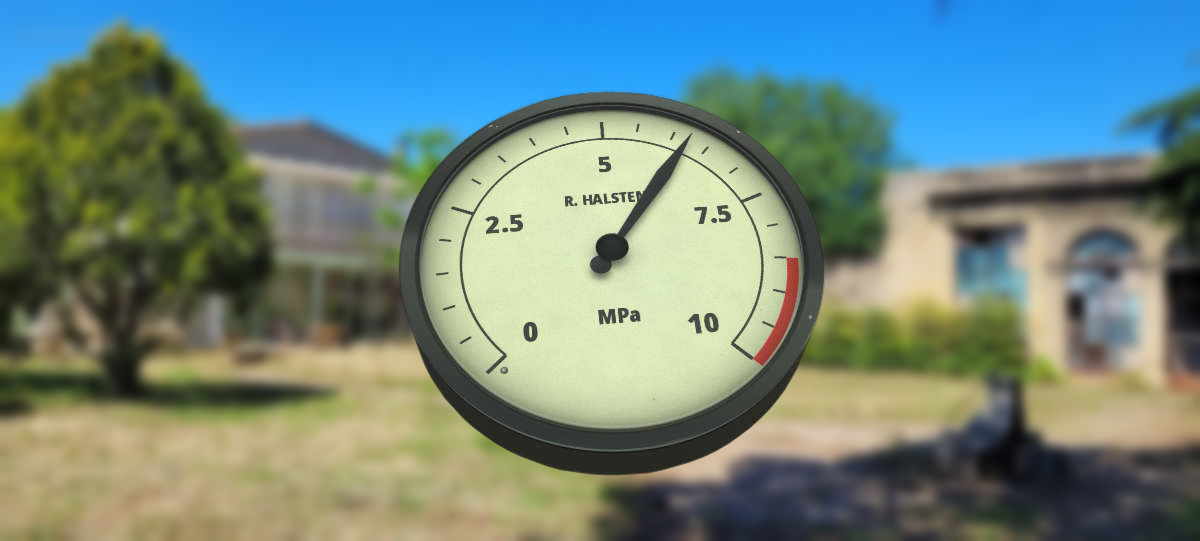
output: **6.25** MPa
